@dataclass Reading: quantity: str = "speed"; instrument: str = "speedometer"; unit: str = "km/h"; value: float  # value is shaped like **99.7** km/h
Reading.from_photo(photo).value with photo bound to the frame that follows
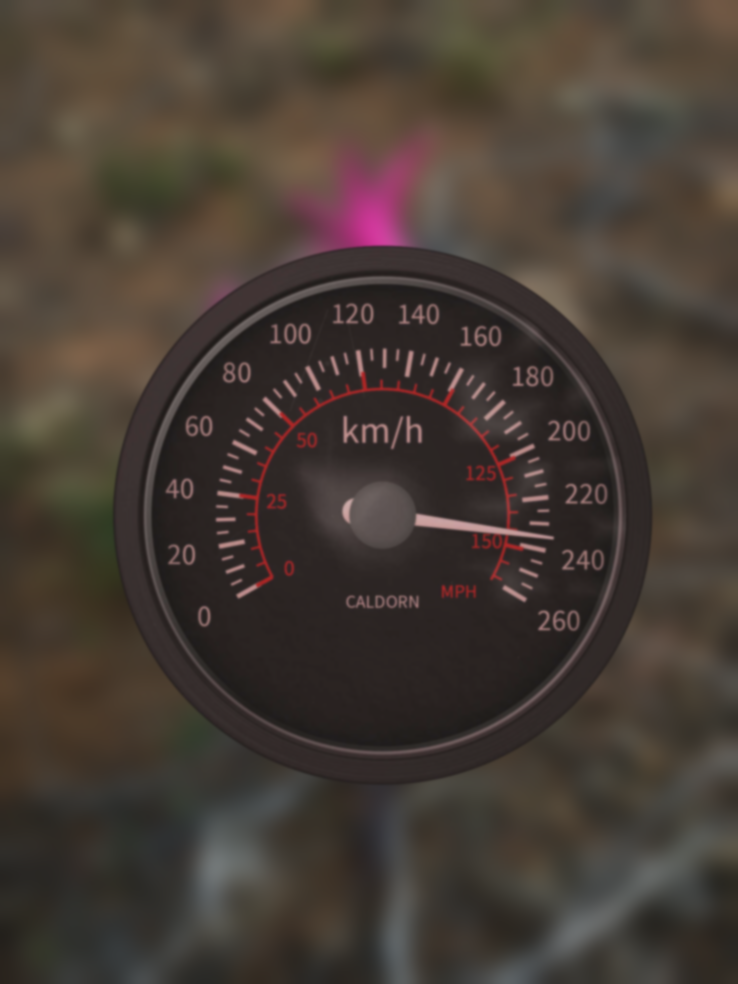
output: **235** km/h
